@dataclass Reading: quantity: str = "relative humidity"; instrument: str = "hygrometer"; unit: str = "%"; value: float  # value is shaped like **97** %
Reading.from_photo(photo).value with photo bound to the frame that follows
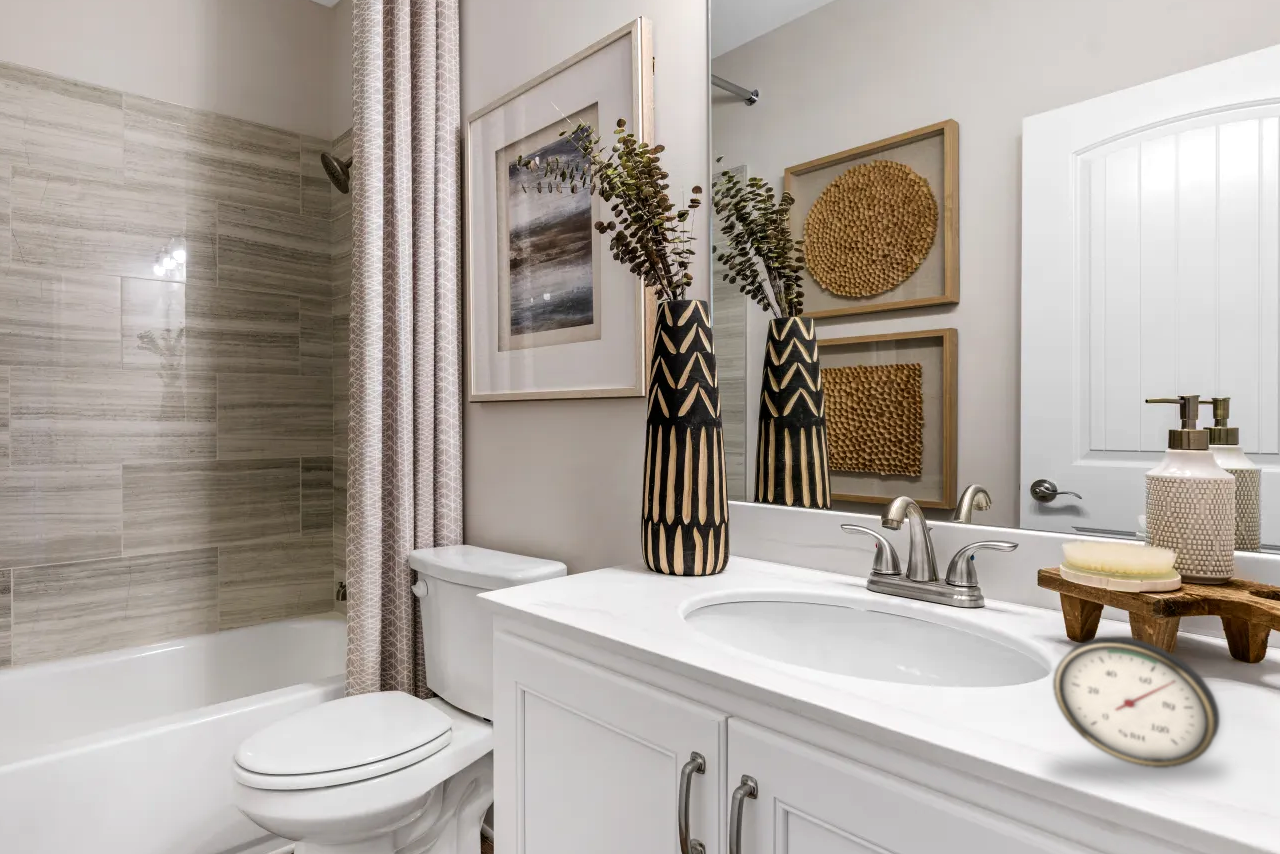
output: **68** %
